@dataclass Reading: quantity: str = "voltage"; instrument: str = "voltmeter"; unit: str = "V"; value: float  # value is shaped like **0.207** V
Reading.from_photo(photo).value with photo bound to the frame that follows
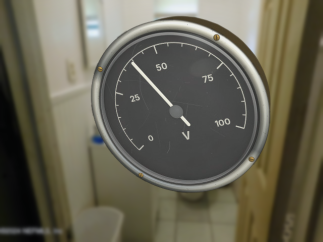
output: **40** V
